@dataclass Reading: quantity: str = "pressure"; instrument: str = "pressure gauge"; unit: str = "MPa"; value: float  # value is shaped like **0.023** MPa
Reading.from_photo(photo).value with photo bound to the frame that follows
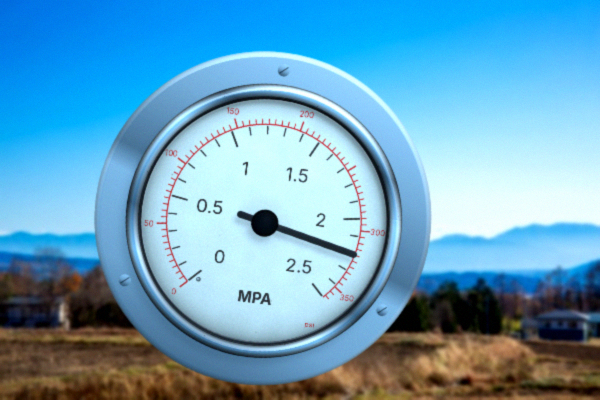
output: **2.2** MPa
